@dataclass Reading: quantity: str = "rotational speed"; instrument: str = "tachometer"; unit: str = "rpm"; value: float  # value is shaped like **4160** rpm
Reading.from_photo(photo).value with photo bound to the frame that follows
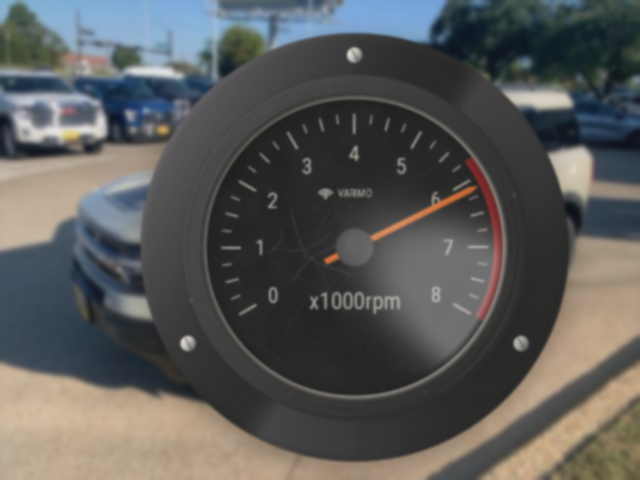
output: **6125** rpm
